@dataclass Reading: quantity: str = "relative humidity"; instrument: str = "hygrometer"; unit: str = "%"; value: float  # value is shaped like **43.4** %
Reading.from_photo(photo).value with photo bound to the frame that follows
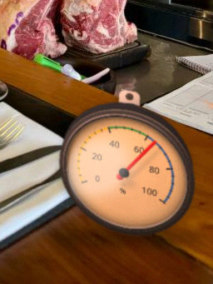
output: **64** %
